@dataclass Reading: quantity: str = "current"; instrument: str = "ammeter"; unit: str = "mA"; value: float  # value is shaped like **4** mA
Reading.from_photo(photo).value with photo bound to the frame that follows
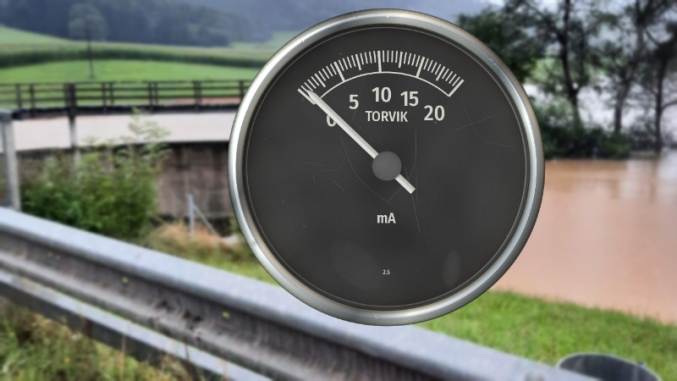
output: **0.5** mA
